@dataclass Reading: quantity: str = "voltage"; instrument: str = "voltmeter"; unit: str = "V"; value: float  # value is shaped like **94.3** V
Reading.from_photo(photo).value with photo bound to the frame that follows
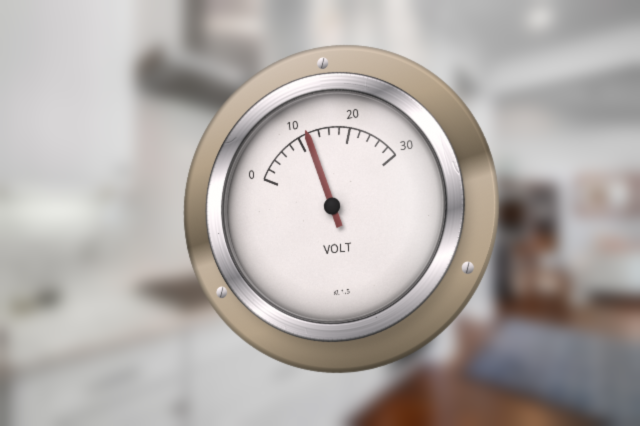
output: **12** V
